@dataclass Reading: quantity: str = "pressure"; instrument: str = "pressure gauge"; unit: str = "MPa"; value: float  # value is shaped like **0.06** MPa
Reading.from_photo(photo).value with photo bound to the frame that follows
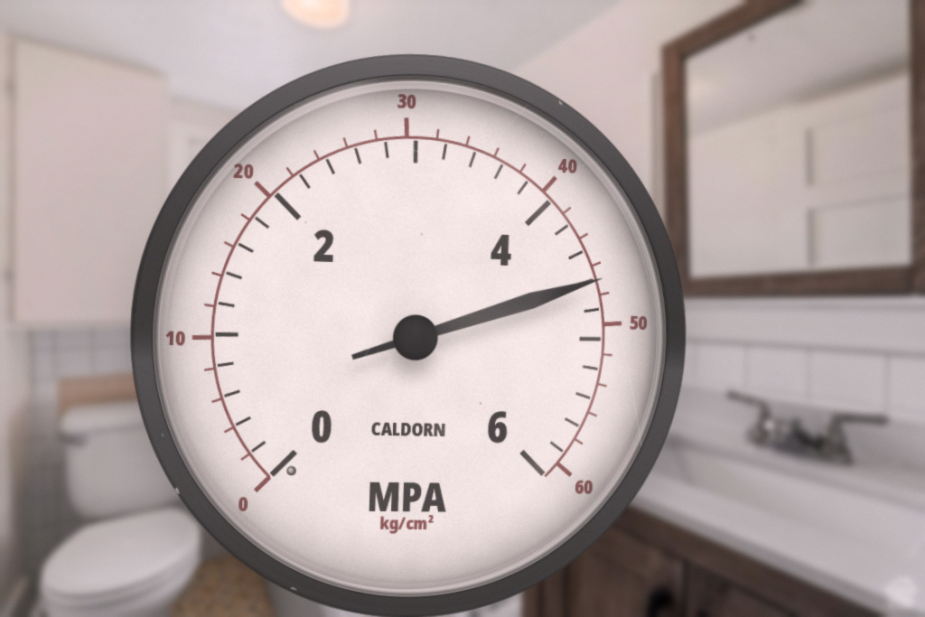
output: **4.6** MPa
